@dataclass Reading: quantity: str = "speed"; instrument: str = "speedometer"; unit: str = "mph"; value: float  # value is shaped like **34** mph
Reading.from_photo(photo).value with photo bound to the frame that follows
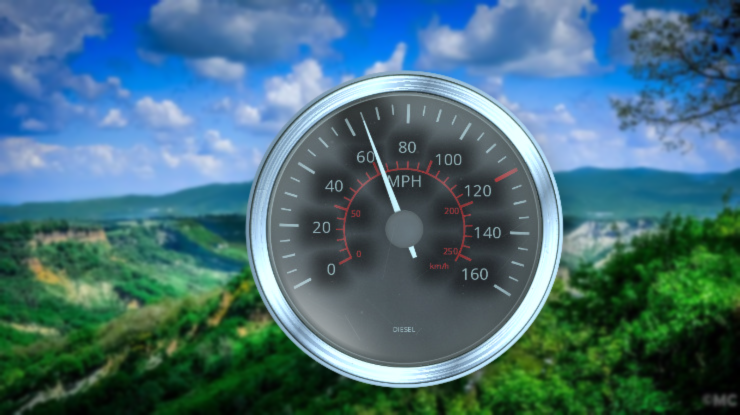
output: **65** mph
